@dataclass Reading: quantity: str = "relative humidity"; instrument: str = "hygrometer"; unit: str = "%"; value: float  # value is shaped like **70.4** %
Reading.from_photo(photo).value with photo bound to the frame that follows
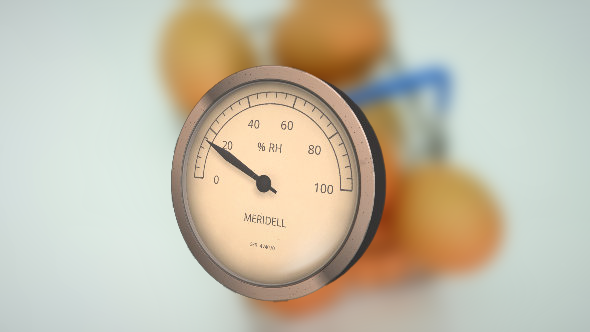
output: **16** %
